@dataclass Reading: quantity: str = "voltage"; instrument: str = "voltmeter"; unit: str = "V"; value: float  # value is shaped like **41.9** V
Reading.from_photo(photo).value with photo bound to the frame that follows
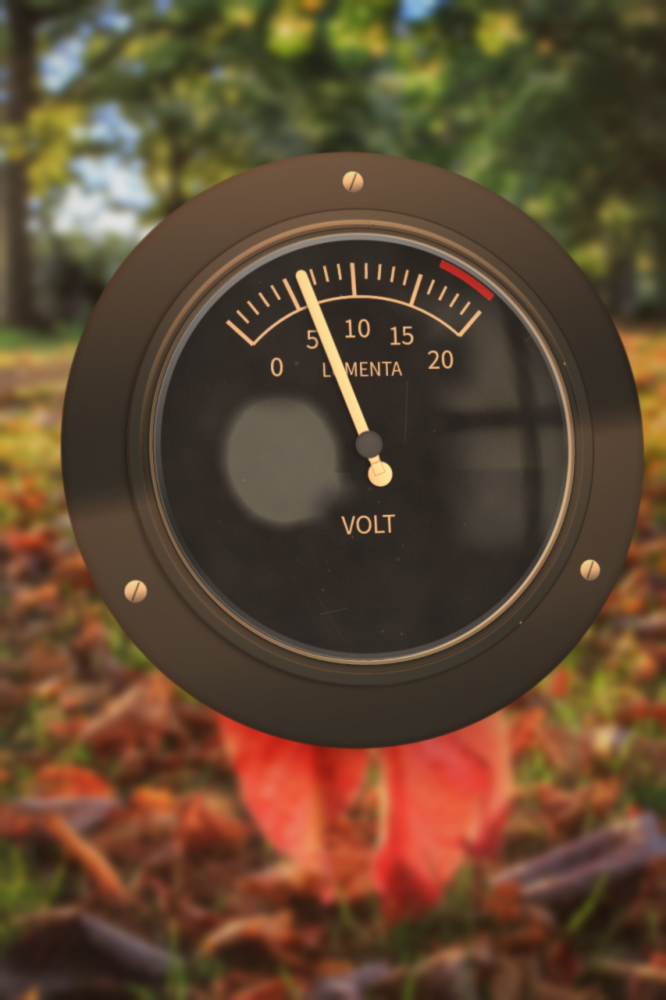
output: **6** V
